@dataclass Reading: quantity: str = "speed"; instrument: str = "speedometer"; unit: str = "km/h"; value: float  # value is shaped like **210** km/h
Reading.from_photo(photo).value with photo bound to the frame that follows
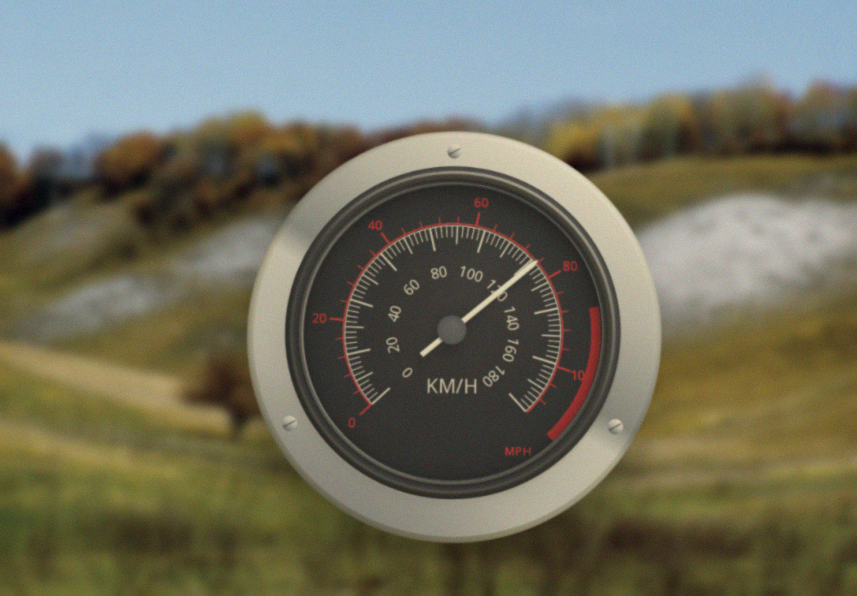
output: **122** km/h
